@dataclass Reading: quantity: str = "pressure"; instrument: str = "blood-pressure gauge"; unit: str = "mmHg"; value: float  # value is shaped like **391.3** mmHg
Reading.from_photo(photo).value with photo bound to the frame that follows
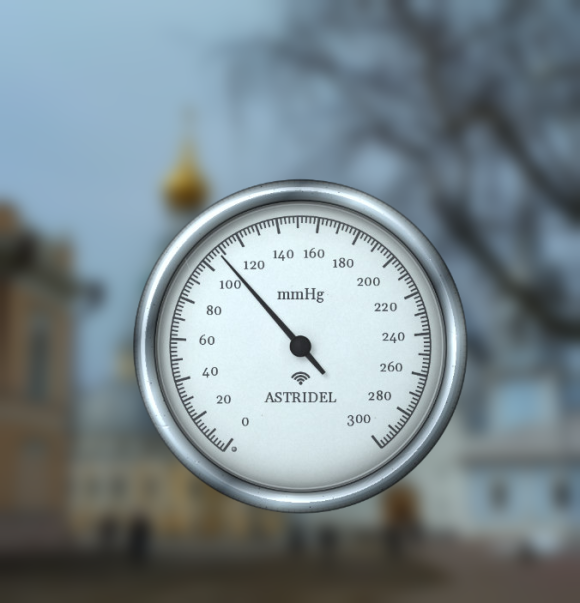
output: **108** mmHg
